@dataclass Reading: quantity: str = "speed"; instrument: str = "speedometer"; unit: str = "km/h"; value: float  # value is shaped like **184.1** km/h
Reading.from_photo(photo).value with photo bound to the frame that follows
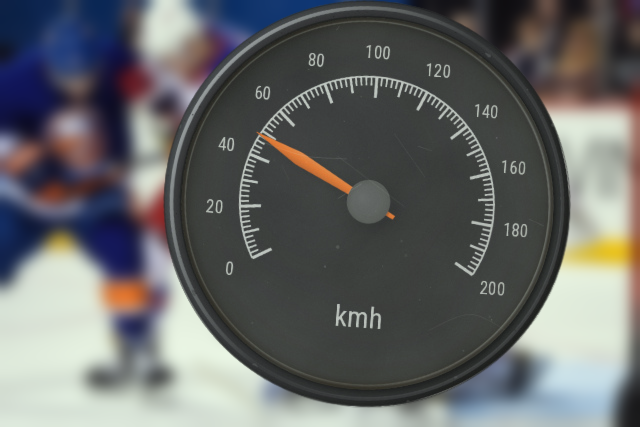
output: **48** km/h
